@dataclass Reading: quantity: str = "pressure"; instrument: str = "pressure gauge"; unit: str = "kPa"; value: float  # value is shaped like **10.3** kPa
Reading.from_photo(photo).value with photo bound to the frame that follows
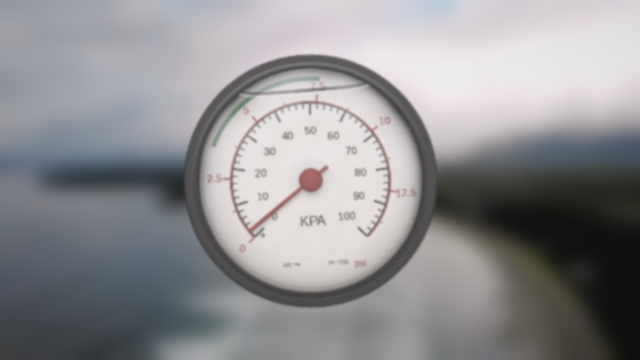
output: **2** kPa
